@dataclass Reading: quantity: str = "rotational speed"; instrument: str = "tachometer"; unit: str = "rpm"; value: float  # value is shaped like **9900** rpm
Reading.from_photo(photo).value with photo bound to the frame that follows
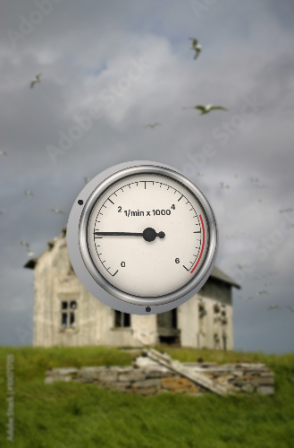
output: **1100** rpm
